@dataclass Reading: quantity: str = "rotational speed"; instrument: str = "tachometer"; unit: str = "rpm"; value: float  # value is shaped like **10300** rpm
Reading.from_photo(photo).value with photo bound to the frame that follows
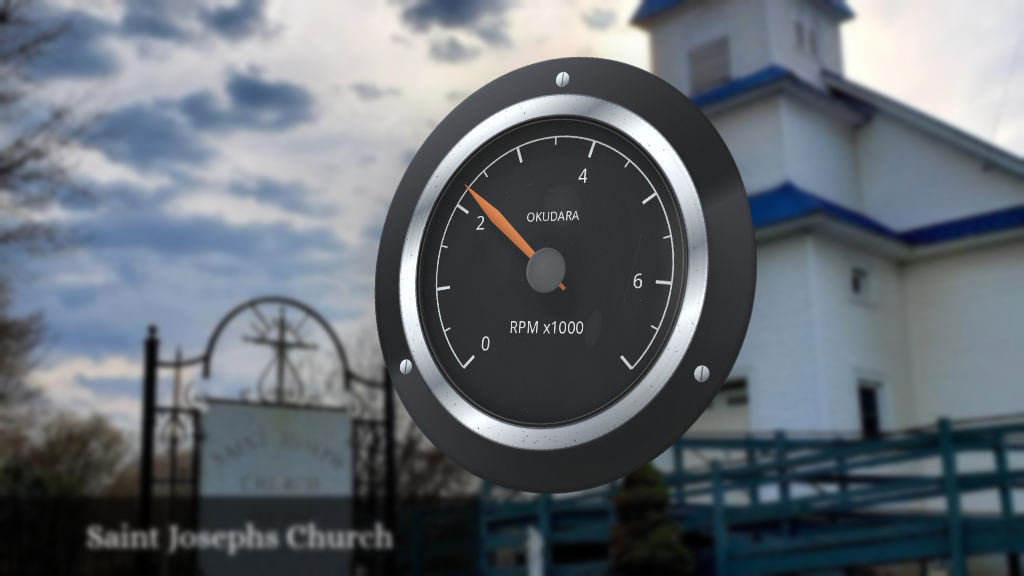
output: **2250** rpm
